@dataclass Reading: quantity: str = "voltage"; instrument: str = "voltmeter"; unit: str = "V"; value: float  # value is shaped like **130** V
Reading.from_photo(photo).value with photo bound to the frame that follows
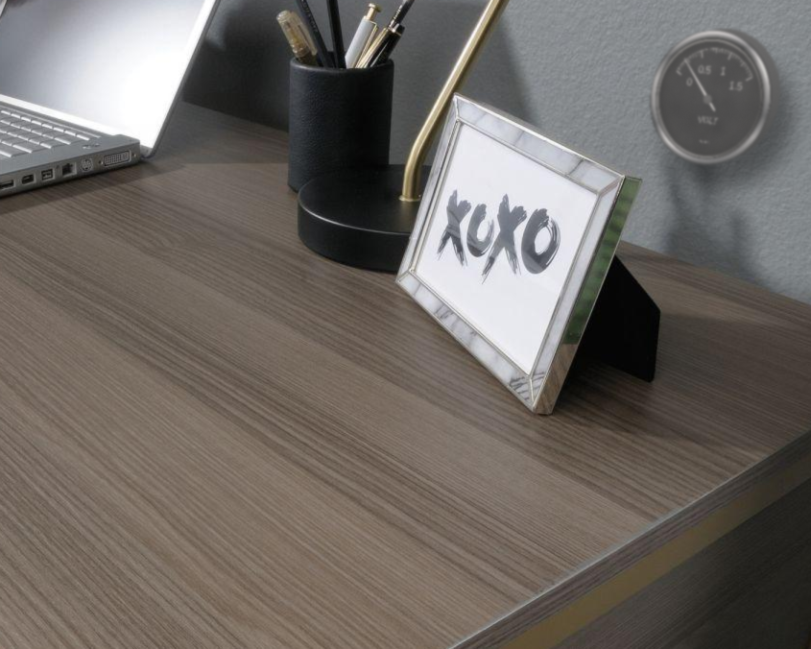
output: **0.25** V
